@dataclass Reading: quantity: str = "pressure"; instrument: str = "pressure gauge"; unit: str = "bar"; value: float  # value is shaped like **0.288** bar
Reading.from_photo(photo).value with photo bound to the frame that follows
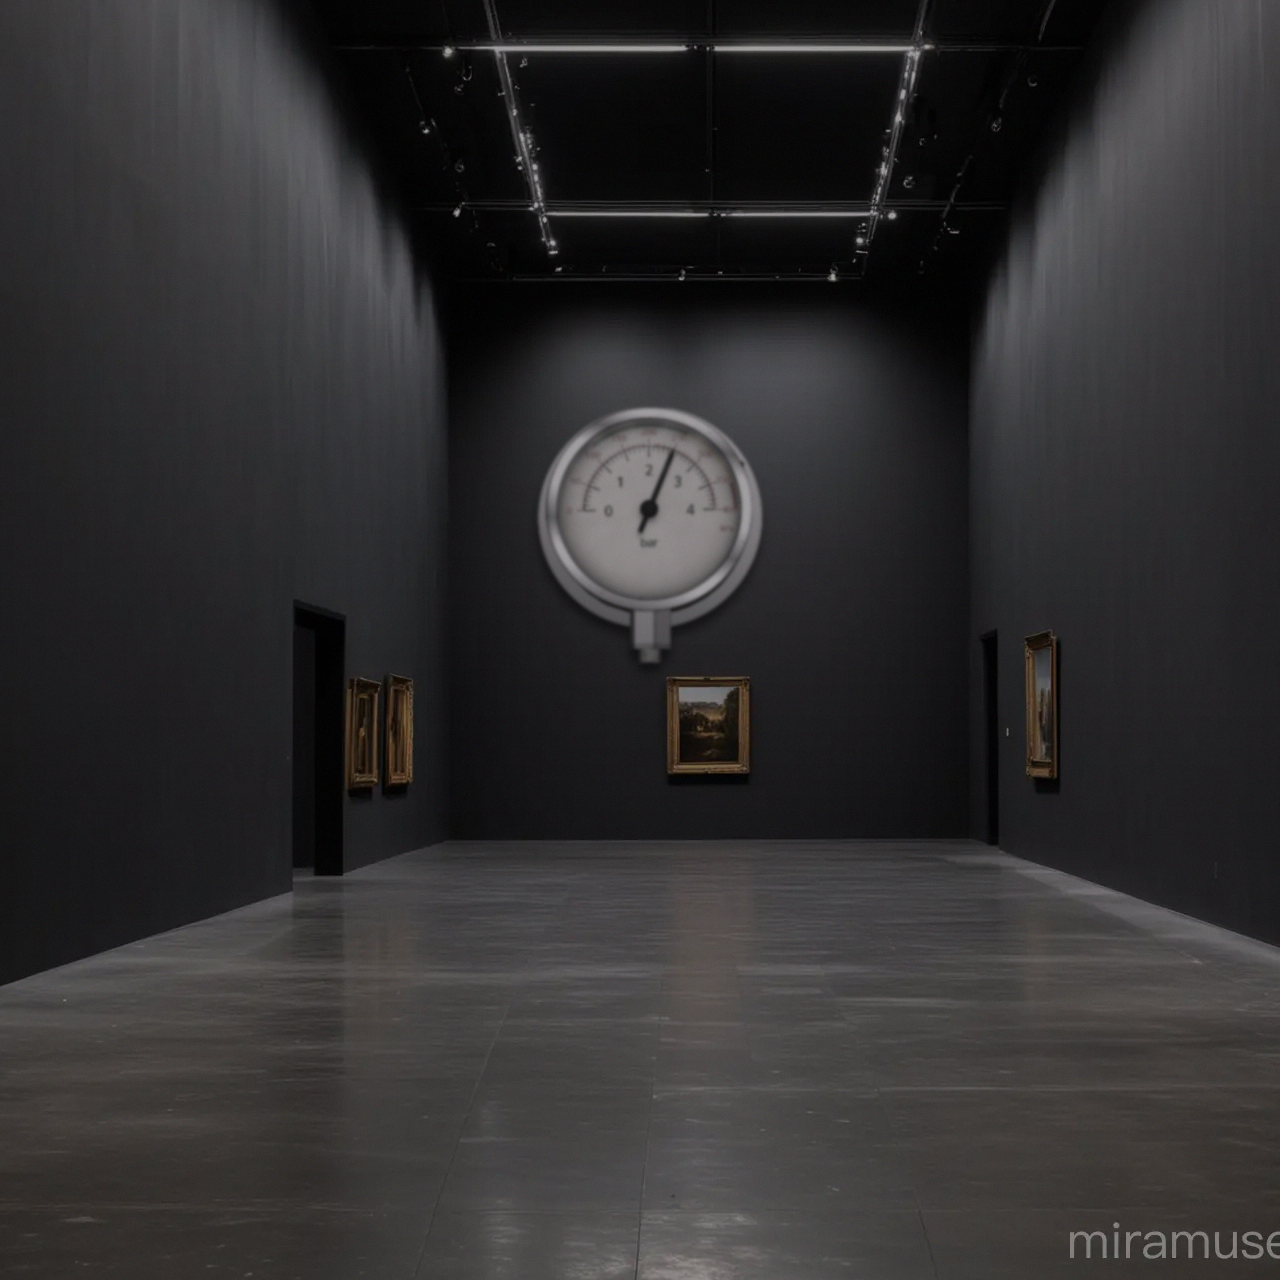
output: **2.5** bar
